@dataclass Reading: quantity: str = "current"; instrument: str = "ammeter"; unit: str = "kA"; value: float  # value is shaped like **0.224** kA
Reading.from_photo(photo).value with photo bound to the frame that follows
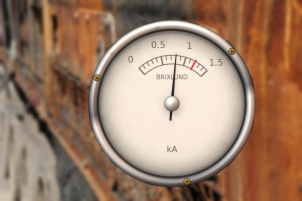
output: **0.8** kA
